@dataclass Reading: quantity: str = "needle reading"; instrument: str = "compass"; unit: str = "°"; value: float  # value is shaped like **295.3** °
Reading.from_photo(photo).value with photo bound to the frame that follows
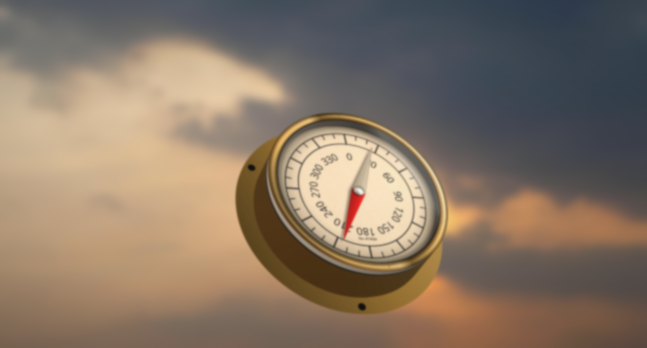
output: **205** °
